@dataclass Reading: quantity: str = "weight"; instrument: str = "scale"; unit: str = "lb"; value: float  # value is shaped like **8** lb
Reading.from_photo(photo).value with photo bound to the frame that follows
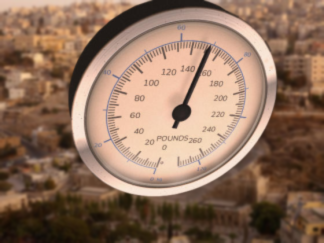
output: **150** lb
